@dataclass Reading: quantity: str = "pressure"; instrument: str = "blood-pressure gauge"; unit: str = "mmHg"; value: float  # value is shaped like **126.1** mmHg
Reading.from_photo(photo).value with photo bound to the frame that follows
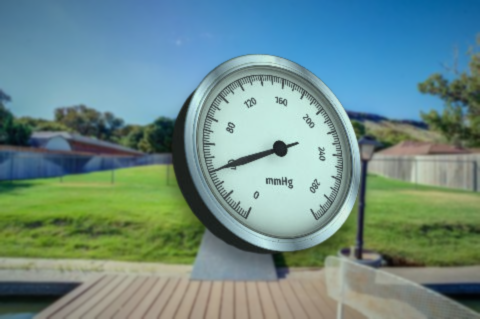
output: **40** mmHg
